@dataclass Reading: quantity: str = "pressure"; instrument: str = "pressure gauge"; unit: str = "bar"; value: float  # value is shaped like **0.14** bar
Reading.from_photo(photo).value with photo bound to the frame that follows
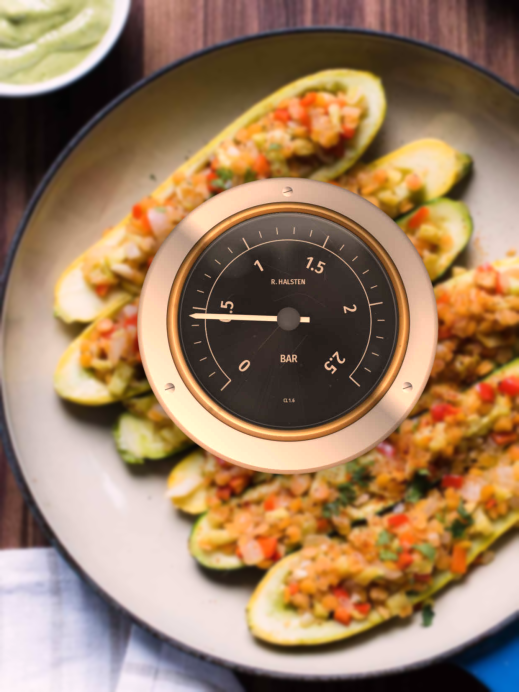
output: **0.45** bar
